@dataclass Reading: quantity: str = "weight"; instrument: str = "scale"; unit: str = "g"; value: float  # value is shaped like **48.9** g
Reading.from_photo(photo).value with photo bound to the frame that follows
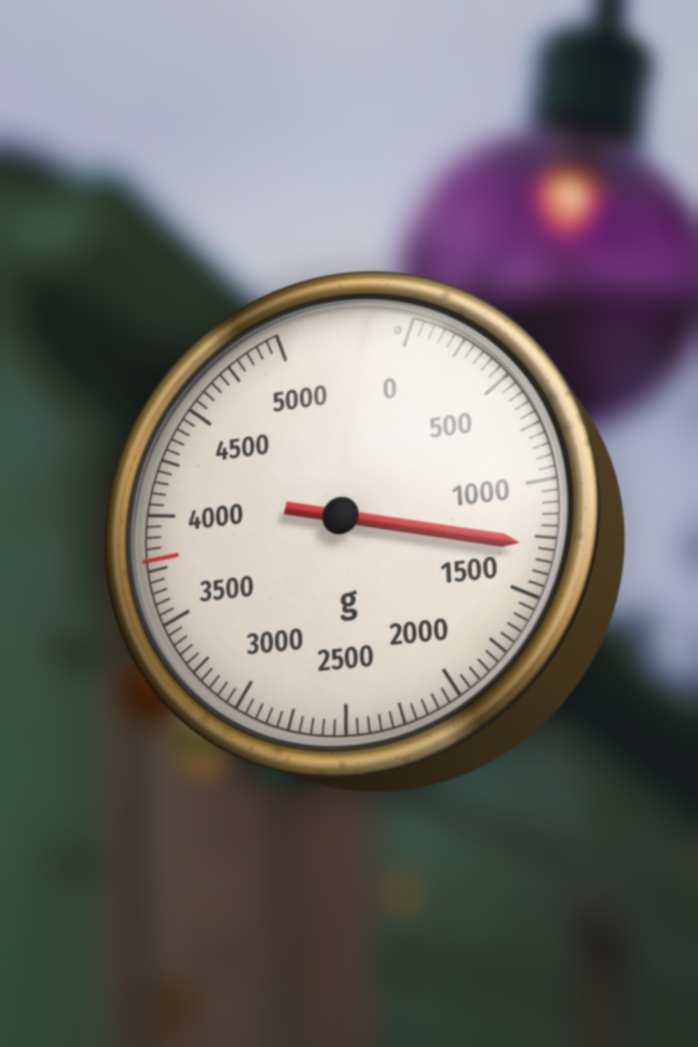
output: **1300** g
